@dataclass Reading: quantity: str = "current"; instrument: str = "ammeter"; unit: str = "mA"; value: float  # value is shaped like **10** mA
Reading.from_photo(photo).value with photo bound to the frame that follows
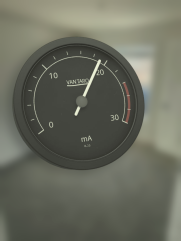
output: **19** mA
